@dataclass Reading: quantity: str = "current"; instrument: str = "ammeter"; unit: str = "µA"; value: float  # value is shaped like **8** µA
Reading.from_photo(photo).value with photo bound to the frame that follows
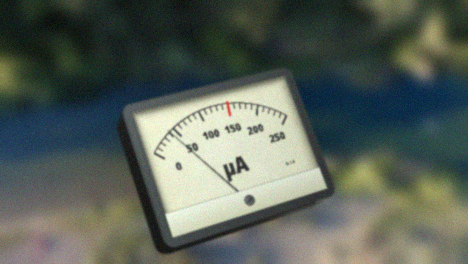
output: **40** µA
